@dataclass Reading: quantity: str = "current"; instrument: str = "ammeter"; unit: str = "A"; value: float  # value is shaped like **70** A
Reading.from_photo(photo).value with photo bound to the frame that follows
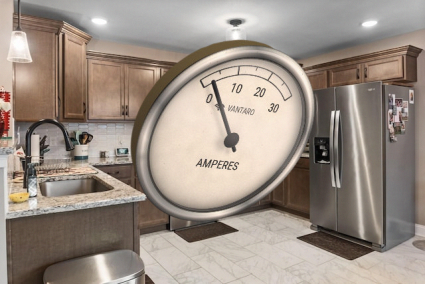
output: **2.5** A
